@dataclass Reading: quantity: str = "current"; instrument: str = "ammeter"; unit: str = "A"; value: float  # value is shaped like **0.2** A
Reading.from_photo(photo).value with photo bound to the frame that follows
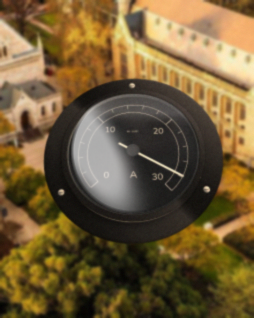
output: **28** A
